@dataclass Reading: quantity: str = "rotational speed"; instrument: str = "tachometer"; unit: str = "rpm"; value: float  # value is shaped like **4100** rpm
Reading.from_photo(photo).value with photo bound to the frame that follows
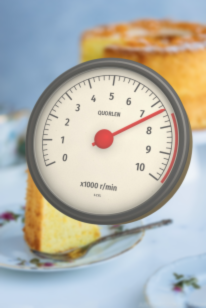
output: **7400** rpm
